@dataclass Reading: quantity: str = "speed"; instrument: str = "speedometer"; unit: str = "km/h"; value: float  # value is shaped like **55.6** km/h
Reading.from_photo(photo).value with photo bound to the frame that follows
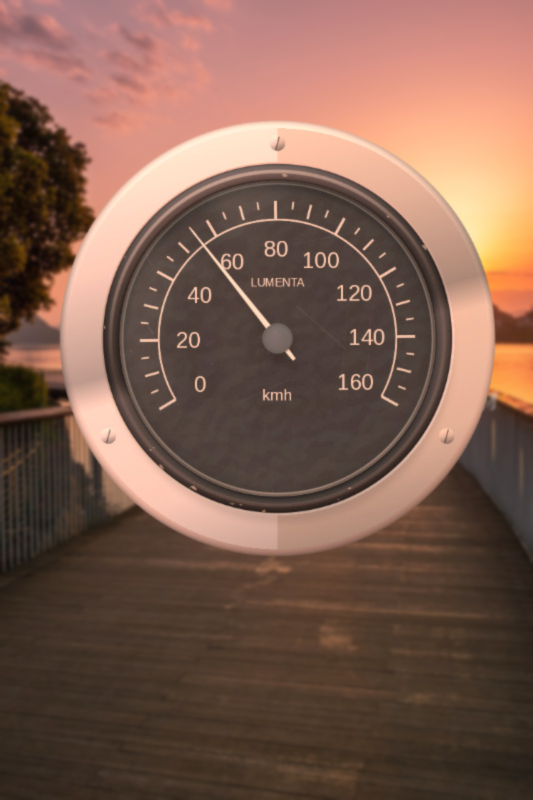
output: **55** km/h
